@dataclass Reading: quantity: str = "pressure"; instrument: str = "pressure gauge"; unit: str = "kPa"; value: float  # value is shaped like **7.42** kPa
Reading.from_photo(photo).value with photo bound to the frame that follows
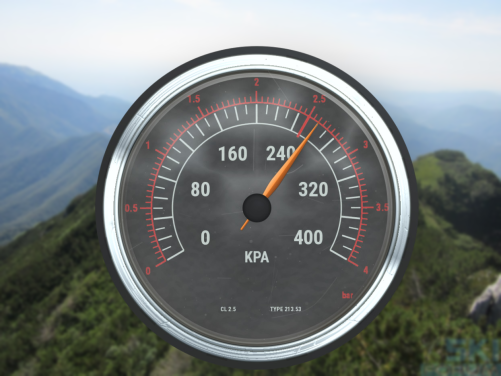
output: **260** kPa
